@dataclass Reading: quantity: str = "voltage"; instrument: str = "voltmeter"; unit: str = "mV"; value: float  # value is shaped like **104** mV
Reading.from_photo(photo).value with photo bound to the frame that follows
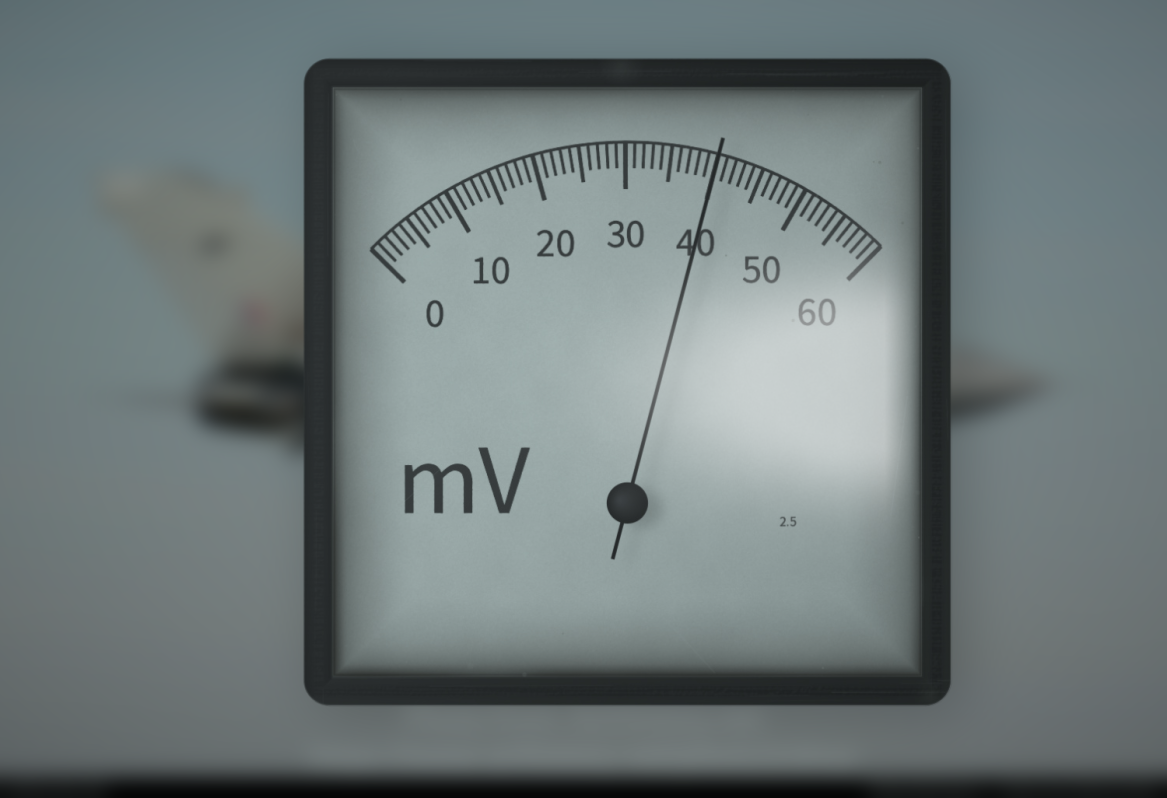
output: **40** mV
